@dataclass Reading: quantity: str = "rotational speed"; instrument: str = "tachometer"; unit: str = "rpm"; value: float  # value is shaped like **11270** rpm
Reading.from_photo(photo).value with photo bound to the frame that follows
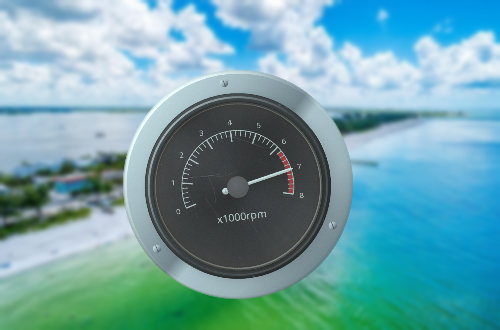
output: **7000** rpm
